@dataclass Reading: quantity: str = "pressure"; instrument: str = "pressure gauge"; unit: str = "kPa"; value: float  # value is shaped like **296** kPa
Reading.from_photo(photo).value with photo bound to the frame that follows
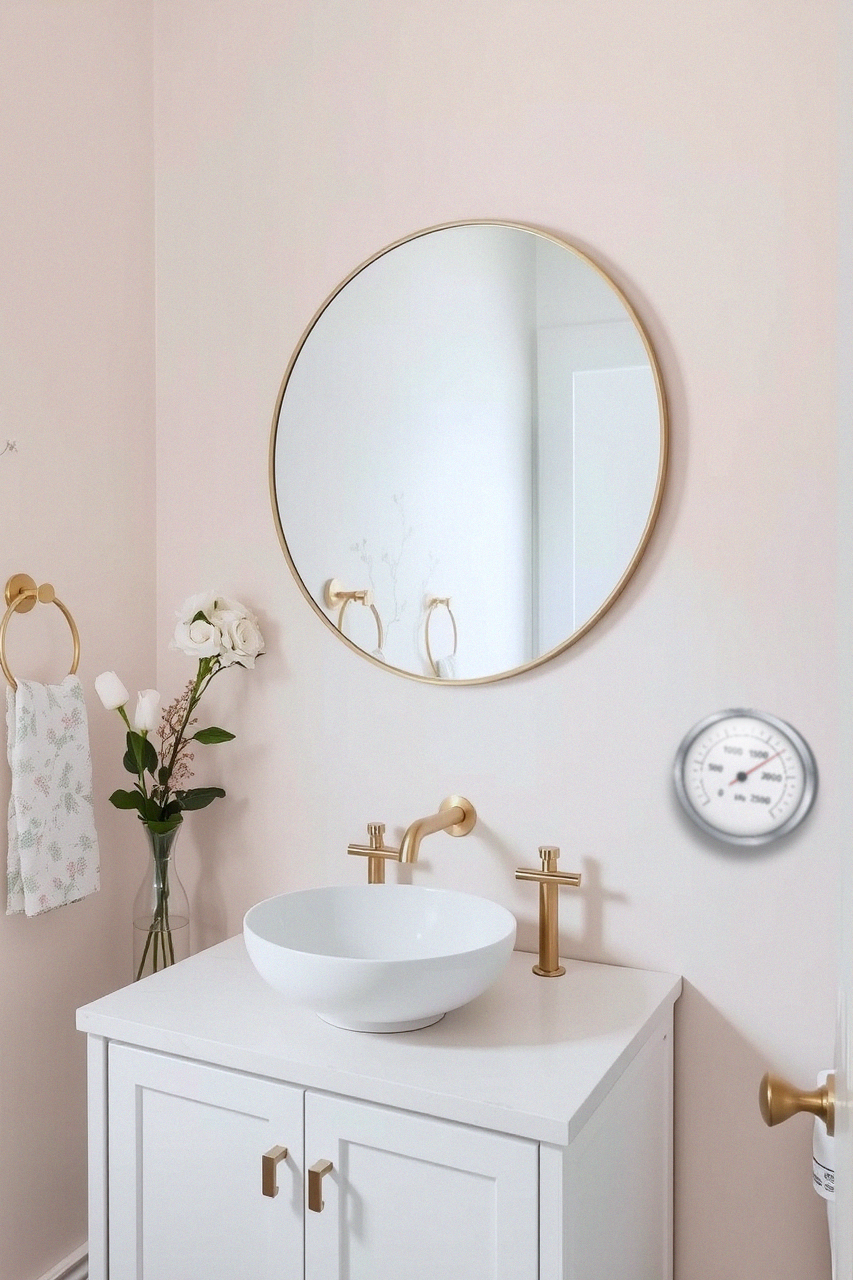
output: **1700** kPa
